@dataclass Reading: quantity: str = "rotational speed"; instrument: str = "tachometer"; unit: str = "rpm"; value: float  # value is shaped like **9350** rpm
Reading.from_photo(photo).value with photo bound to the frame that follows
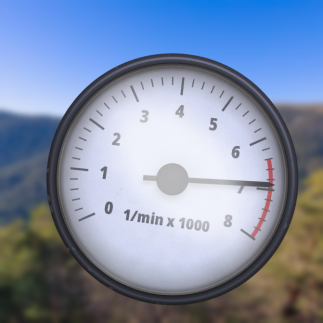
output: **6900** rpm
